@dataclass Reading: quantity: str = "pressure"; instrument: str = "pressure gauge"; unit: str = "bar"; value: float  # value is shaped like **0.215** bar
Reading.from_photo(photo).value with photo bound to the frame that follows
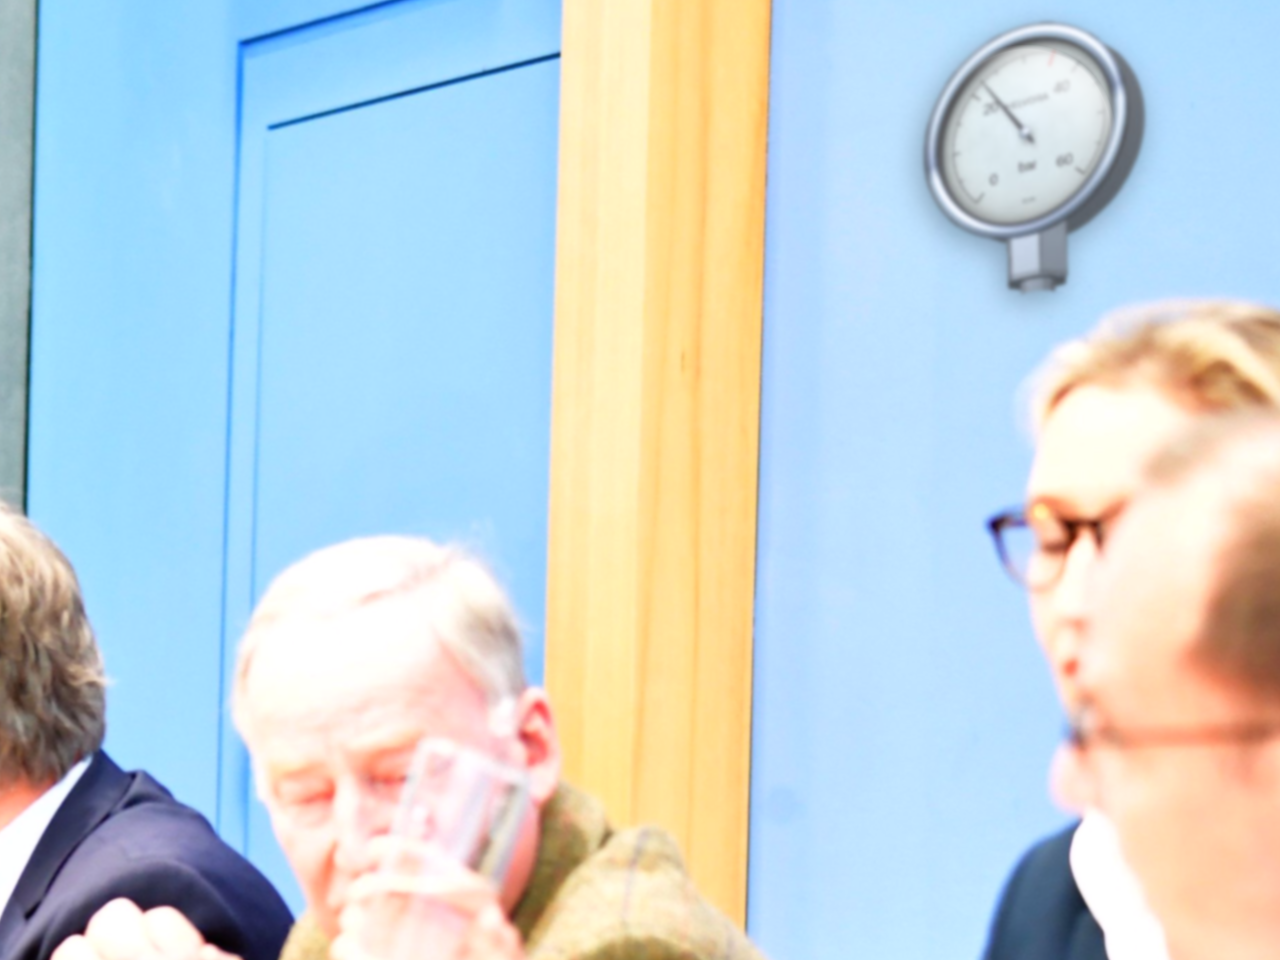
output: **22.5** bar
